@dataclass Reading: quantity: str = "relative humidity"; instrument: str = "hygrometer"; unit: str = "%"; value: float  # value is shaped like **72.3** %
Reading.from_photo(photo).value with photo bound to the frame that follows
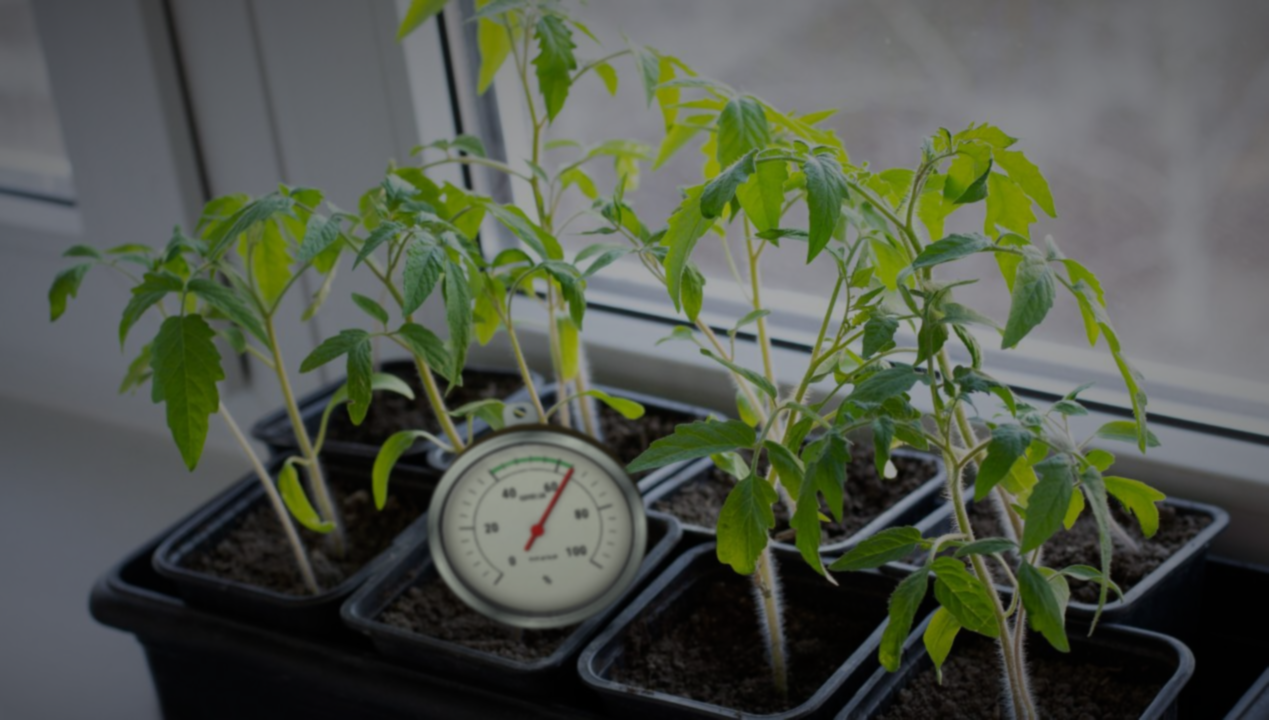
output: **64** %
